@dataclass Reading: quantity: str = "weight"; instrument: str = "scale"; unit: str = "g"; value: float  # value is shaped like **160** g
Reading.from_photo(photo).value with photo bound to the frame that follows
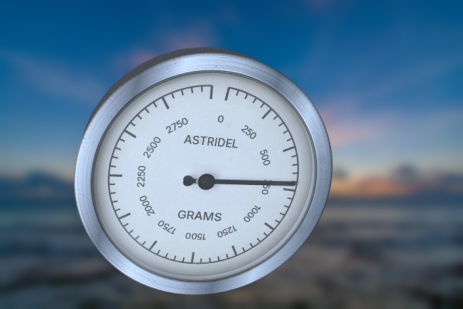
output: **700** g
